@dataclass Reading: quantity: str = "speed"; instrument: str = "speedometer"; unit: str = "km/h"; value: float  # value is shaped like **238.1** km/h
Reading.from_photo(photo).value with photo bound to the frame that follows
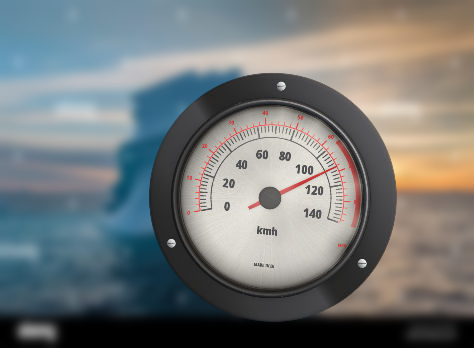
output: **110** km/h
